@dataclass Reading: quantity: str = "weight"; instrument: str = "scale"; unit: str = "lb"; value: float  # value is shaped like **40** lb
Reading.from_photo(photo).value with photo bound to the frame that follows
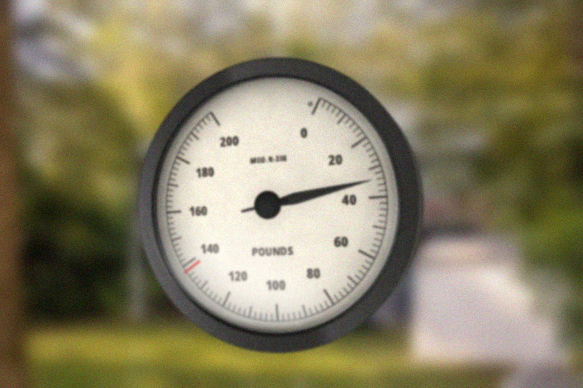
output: **34** lb
